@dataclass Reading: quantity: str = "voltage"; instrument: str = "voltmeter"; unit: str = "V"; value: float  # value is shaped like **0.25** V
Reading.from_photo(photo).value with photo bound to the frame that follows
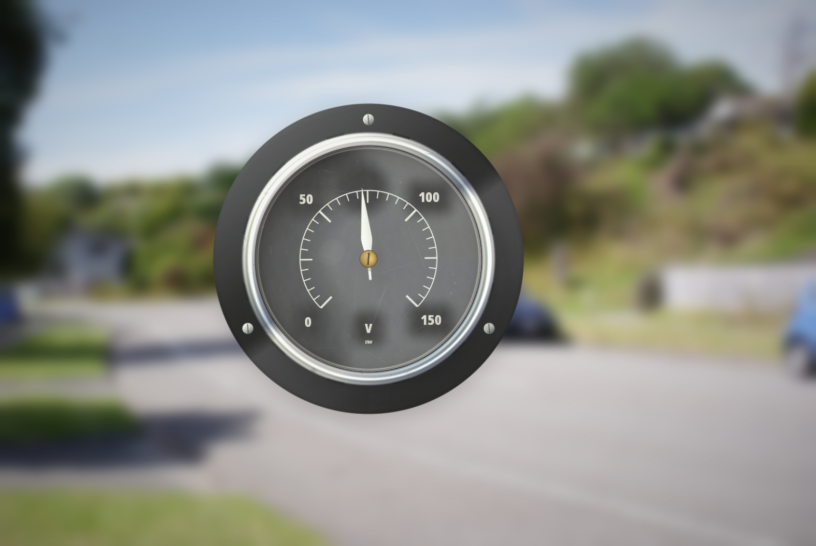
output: **72.5** V
